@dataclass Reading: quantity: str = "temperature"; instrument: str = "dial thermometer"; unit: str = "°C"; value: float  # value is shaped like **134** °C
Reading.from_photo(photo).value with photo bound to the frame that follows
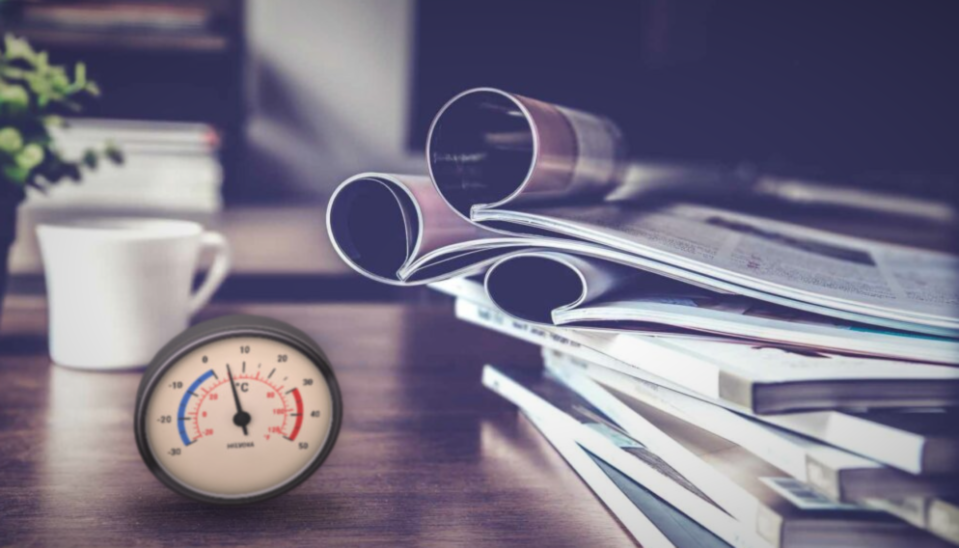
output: **5** °C
